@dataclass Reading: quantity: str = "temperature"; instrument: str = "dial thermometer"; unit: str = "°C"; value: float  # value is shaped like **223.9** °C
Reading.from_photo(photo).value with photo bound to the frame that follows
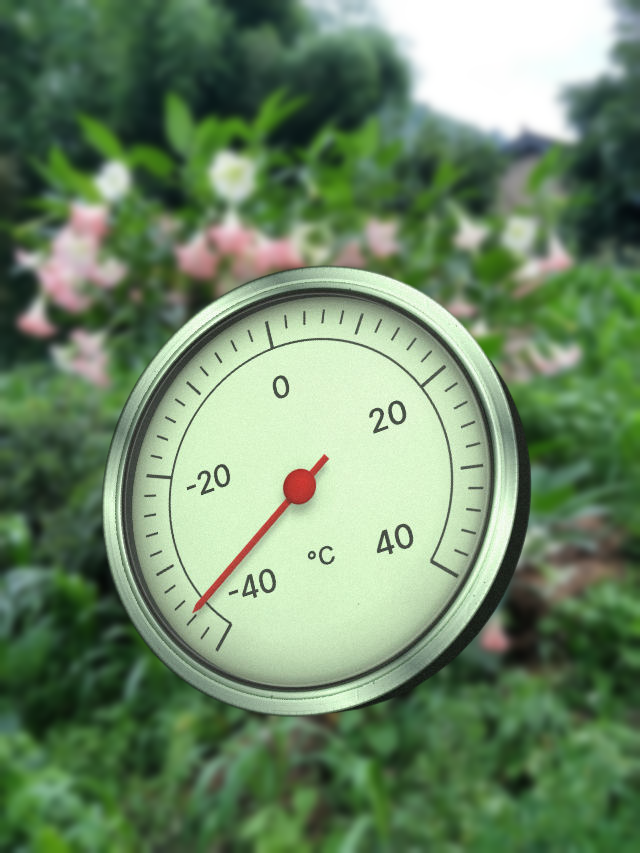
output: **-36** °C
